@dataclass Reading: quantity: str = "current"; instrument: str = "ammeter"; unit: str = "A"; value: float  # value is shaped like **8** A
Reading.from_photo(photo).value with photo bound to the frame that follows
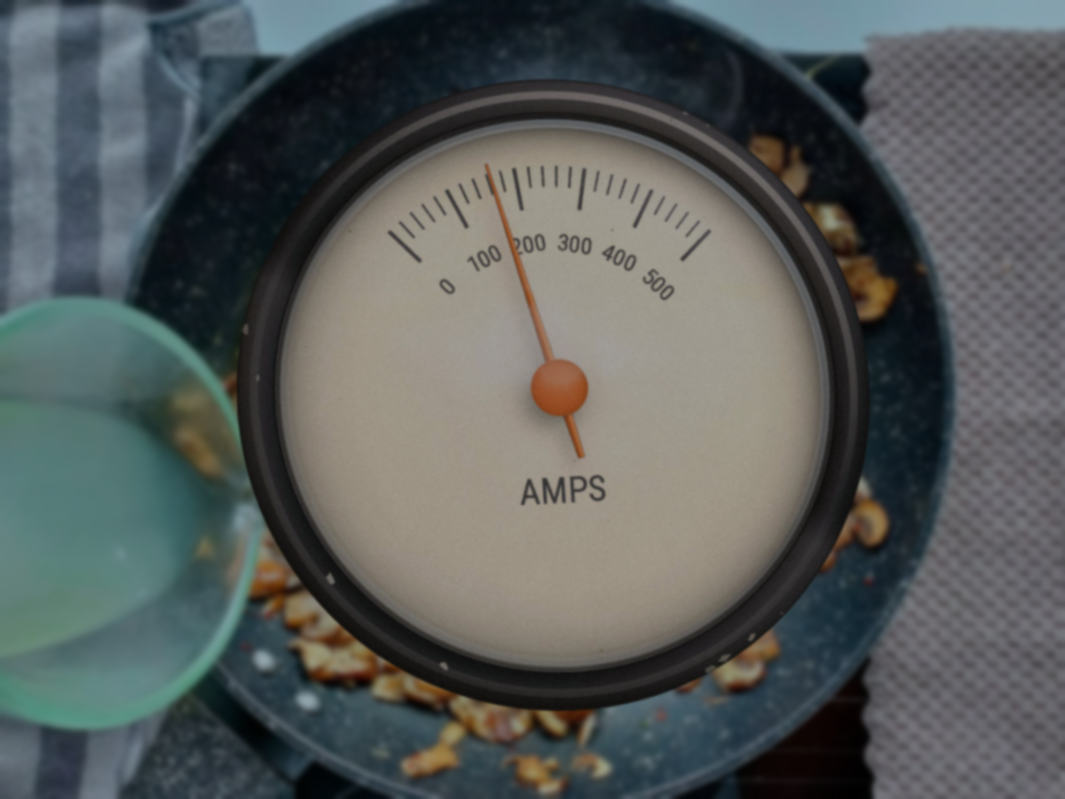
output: **160** A
